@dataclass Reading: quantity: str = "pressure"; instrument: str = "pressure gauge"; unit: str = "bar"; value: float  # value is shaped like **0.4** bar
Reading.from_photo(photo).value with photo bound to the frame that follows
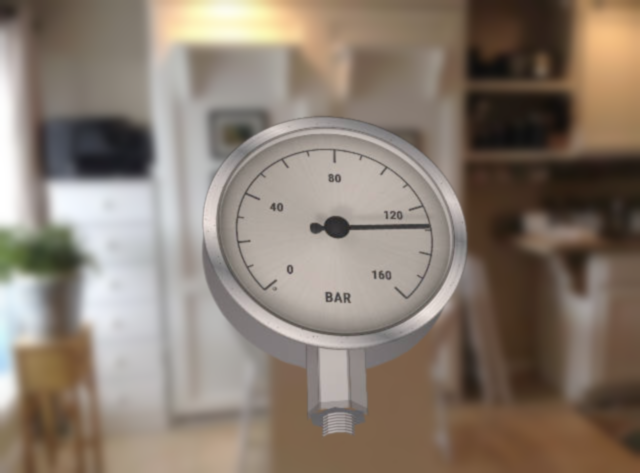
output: **130** bar
